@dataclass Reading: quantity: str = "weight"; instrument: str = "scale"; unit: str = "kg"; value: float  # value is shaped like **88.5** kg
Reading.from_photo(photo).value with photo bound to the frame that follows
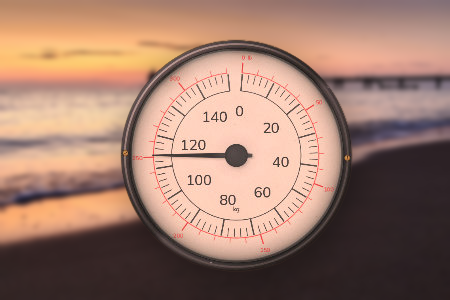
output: **114** kg
